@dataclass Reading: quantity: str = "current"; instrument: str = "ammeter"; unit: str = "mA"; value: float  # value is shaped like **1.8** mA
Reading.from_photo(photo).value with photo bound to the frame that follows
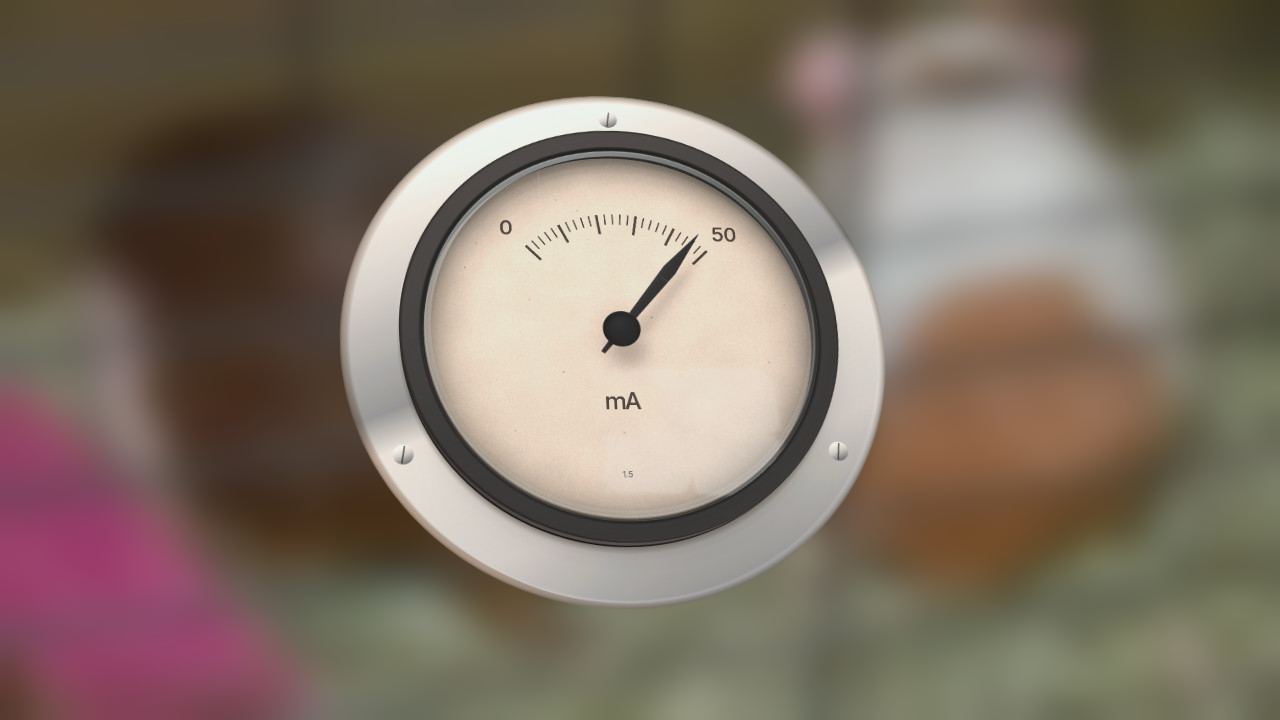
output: **46** mA
